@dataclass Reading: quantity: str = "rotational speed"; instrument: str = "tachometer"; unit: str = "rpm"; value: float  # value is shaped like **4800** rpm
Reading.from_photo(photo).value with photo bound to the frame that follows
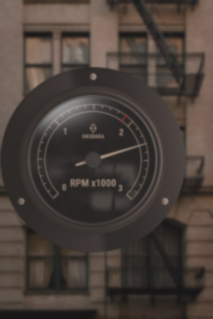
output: **2300** rpm
